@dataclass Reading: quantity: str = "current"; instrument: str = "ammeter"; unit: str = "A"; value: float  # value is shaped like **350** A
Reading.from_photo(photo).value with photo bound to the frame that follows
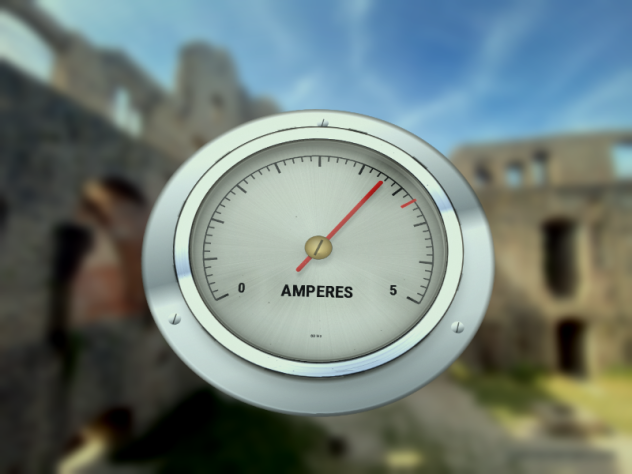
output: **3.3** A
